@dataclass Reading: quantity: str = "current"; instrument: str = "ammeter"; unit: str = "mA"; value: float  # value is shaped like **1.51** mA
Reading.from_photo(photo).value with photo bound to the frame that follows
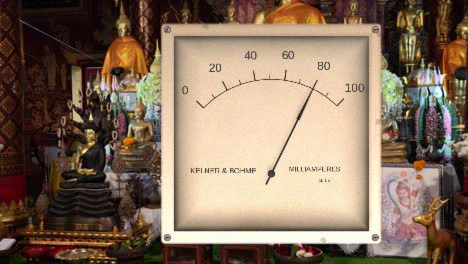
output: **80** mA
